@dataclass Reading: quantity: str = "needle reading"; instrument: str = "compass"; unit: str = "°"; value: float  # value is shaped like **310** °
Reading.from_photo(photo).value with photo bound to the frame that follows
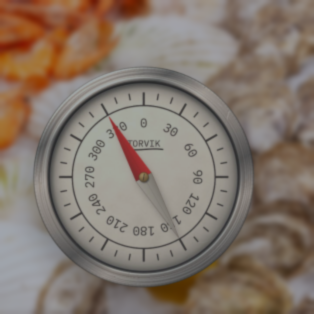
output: **330** °
